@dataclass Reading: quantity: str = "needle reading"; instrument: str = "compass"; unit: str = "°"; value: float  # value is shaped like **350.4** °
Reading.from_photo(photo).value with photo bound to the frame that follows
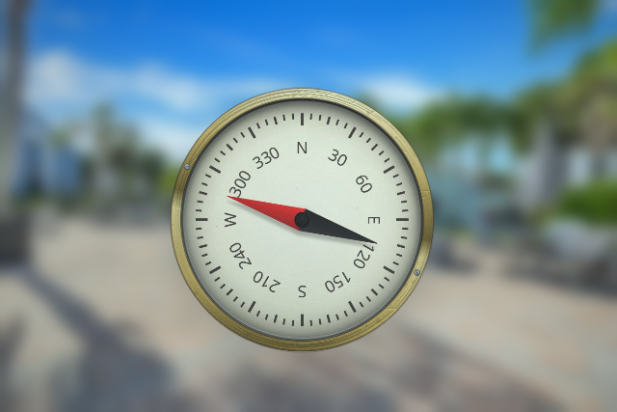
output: **287.5** °
